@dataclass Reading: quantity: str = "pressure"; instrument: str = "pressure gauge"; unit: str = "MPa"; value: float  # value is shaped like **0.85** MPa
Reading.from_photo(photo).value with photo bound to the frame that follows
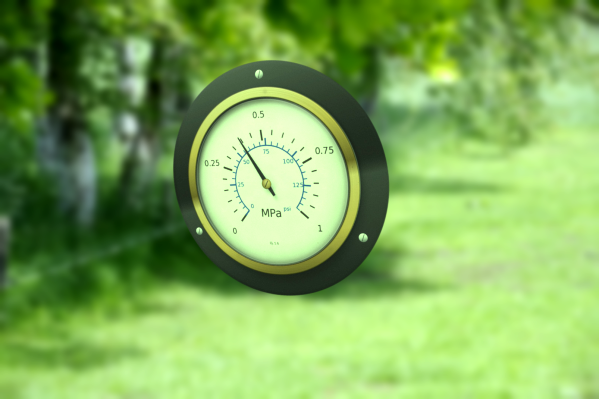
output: **0.4** MPa
